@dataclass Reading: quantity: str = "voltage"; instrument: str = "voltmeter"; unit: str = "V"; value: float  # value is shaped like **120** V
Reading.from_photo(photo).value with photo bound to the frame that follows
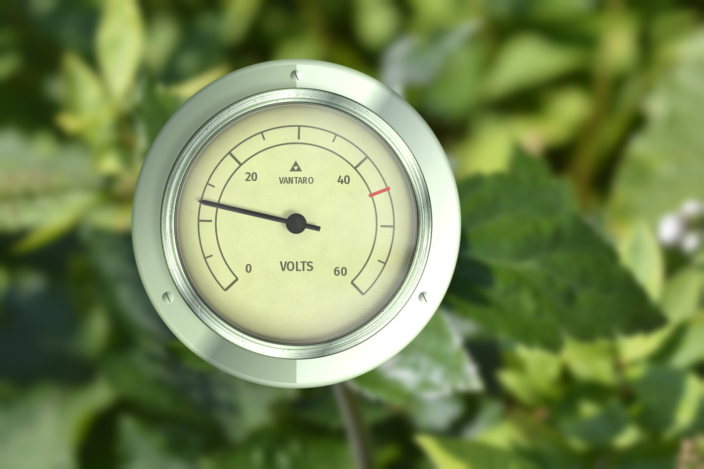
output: **12.5** V
